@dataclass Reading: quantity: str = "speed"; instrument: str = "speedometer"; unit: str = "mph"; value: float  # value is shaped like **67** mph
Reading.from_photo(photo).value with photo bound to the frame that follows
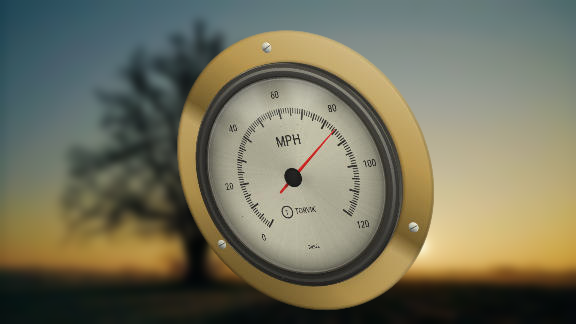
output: **85** mph
